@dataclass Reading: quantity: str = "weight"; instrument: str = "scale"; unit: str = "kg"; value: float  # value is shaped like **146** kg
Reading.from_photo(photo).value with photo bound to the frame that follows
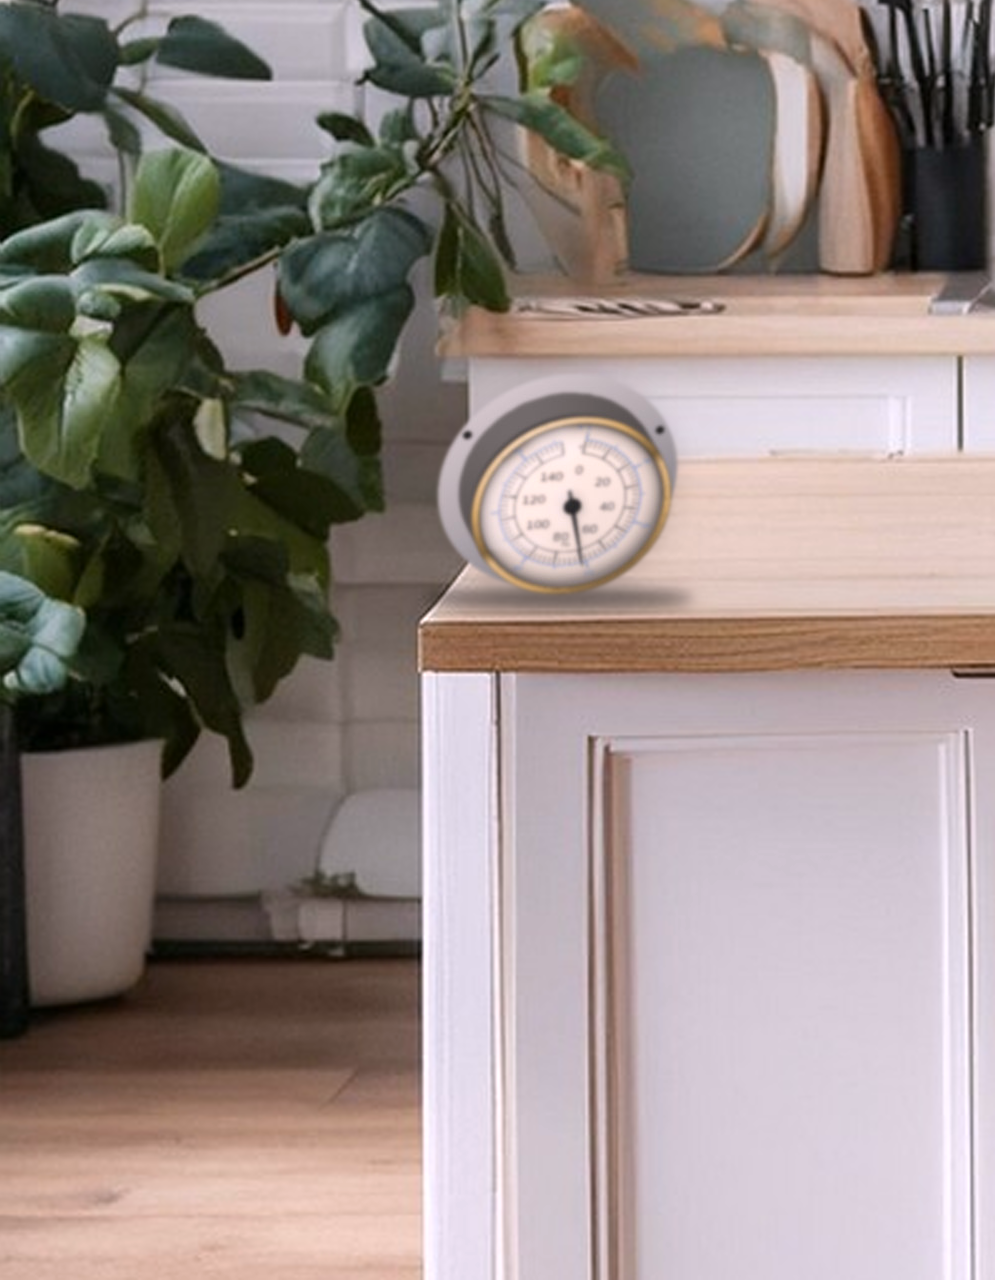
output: **70** kg
